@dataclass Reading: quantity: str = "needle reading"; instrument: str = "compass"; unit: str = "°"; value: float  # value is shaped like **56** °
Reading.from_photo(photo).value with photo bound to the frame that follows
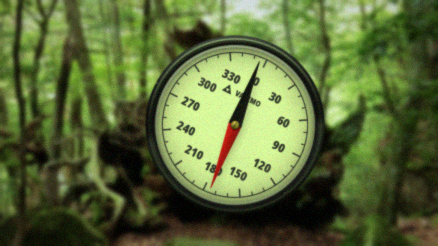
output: **175** °
